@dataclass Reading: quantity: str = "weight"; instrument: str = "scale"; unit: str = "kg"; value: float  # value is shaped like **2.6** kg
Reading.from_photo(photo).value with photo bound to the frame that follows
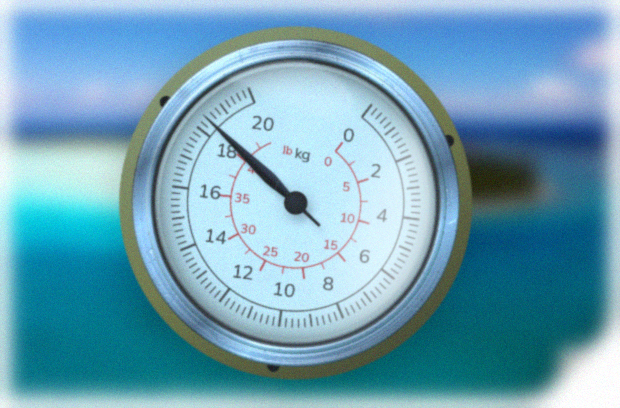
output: **18.4** kg
